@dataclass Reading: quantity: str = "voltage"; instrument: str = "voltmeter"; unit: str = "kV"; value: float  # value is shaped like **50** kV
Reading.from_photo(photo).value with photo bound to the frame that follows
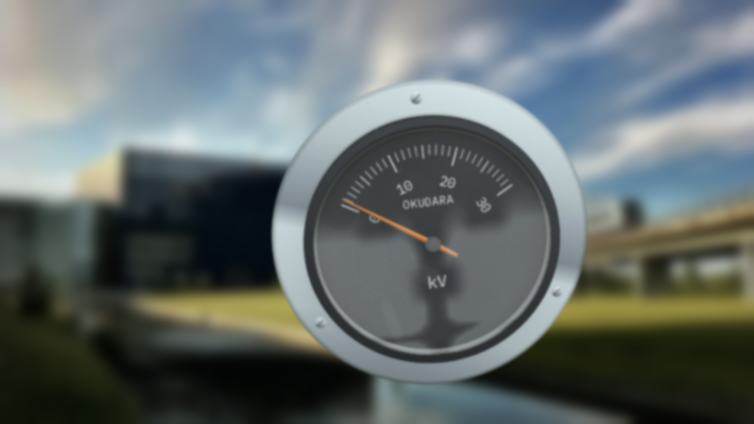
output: **1** kV
